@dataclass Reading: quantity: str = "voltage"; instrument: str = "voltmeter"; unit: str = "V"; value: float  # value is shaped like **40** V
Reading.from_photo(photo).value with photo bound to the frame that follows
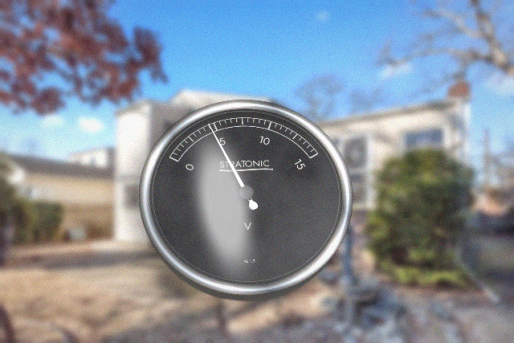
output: **4.5** V
